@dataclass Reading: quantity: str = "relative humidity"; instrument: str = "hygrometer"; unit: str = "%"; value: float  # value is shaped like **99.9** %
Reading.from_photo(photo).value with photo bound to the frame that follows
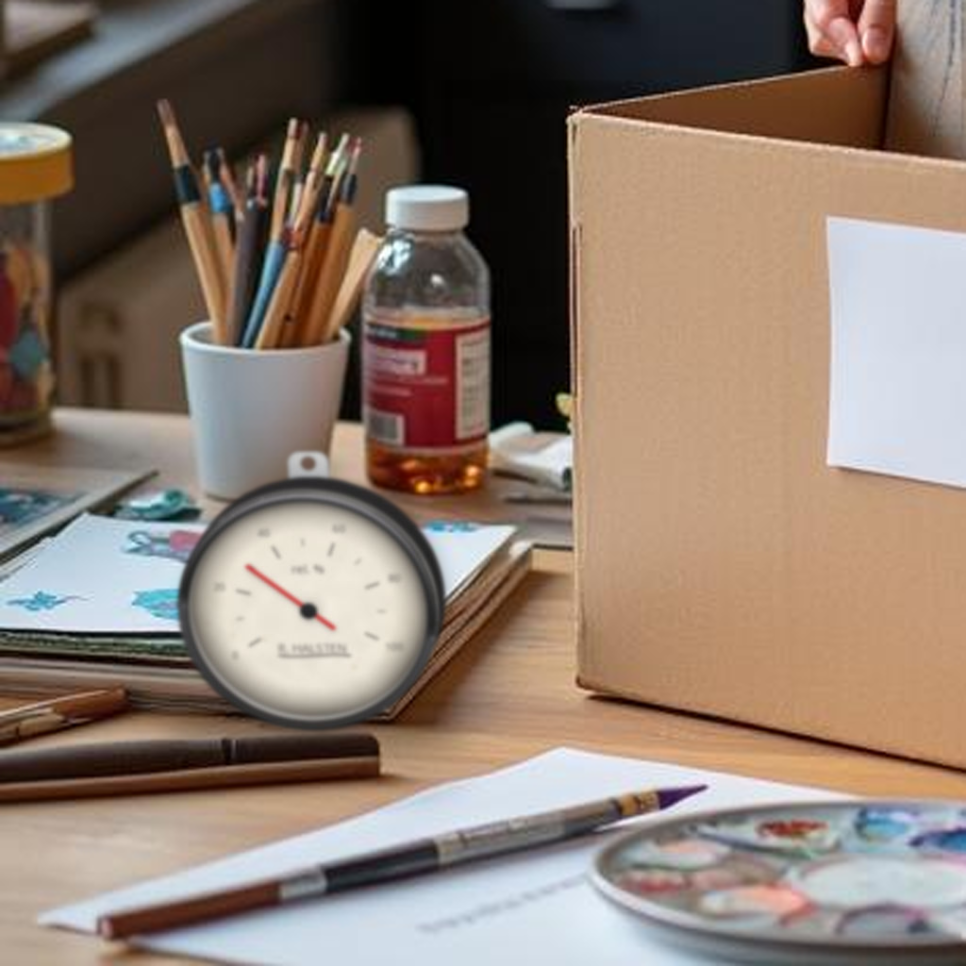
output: **30** %
